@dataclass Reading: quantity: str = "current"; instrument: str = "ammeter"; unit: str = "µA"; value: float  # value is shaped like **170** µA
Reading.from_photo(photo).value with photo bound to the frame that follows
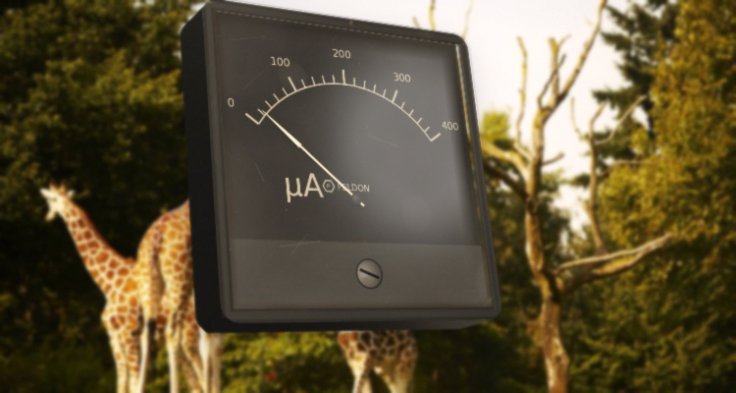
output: **20** µA
